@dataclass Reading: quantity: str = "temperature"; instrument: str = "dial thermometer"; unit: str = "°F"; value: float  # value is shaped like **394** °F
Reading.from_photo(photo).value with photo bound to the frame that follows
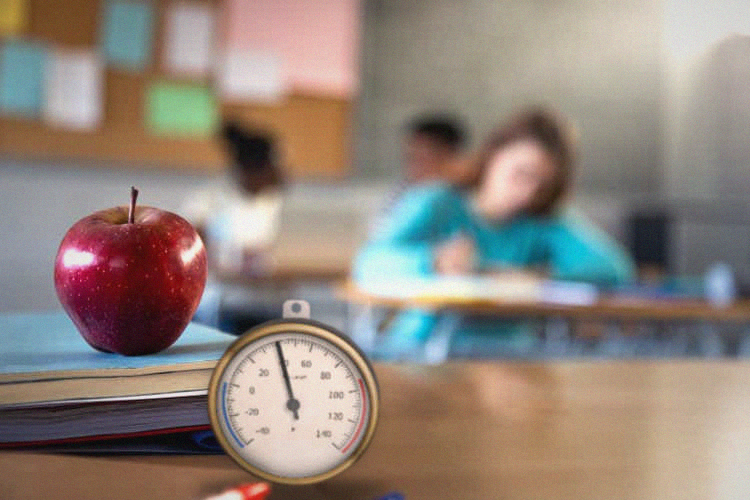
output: **40** °F
